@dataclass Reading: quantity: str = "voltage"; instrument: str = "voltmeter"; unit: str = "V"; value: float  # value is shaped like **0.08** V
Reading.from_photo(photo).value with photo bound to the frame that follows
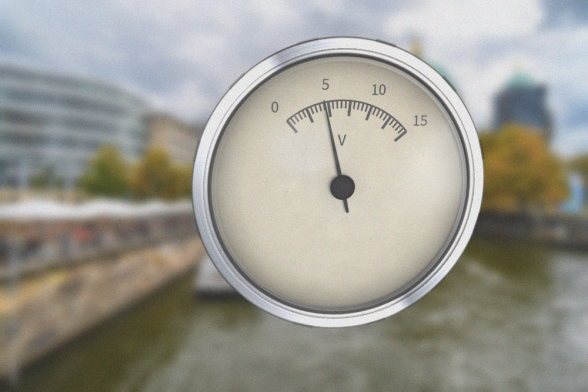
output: **4.5** V
